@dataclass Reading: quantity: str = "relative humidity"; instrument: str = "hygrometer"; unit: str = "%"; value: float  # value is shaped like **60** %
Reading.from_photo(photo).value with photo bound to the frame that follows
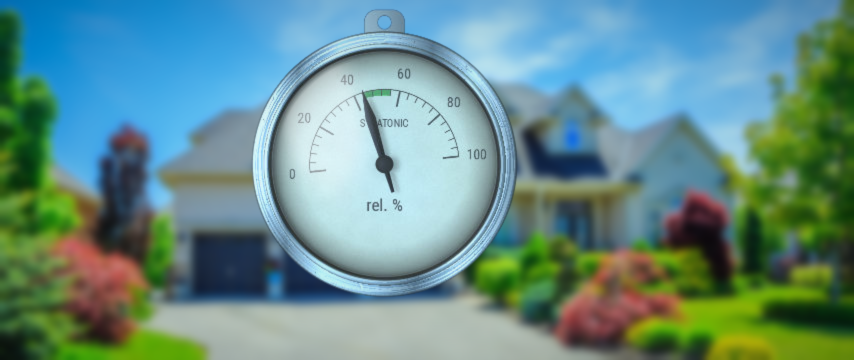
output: **44** %
